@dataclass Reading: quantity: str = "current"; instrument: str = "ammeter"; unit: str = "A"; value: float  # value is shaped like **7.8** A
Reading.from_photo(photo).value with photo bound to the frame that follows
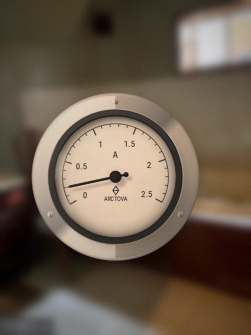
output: **0.2** A
